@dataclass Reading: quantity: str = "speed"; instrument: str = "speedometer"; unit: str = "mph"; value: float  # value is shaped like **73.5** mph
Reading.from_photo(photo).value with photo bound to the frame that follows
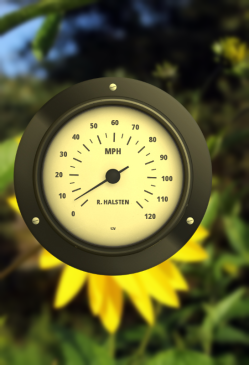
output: **5** mph
